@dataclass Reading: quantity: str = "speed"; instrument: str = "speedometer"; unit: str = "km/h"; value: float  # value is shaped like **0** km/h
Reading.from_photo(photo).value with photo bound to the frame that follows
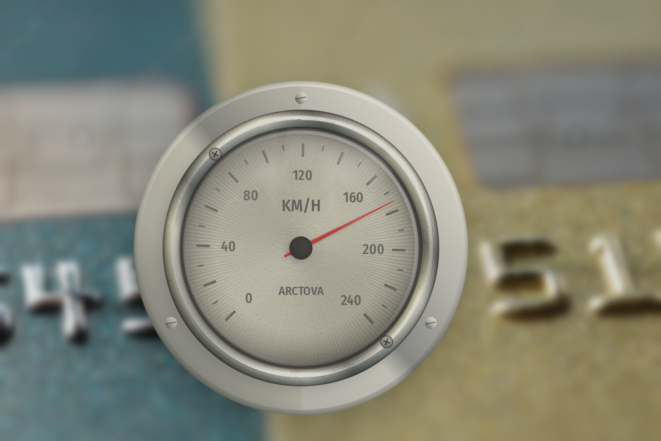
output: **175** km/h
